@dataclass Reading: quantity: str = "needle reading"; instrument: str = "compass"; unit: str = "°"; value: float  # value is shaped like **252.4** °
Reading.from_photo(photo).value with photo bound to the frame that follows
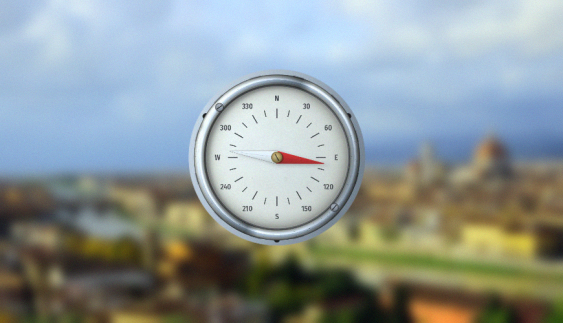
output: **97.5** °
